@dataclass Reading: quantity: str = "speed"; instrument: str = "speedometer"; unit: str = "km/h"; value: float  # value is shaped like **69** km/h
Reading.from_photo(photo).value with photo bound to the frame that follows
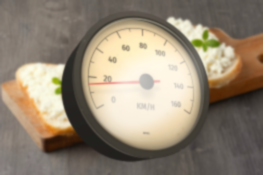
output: **15** km/h
